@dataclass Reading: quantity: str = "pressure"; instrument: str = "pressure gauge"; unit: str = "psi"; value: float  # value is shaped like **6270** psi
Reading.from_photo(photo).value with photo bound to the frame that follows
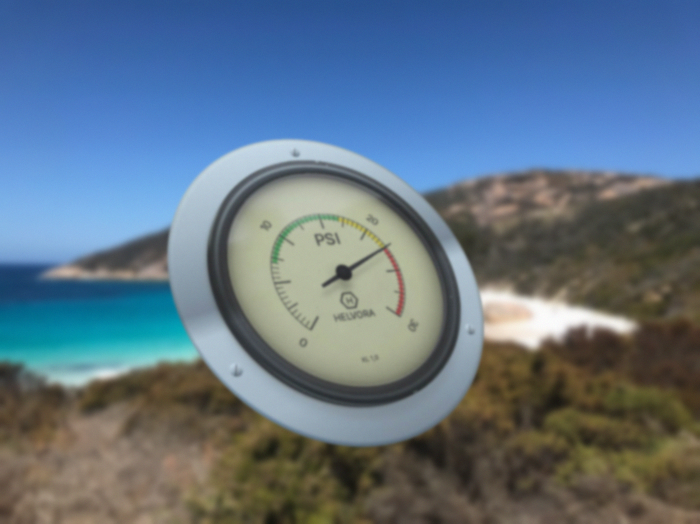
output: **22.5** psi
